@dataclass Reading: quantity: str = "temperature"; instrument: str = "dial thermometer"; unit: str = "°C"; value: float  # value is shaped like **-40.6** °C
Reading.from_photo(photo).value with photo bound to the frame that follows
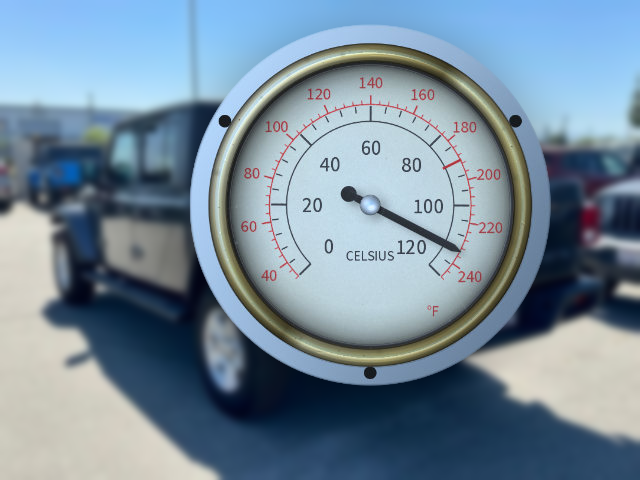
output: **112** °C
